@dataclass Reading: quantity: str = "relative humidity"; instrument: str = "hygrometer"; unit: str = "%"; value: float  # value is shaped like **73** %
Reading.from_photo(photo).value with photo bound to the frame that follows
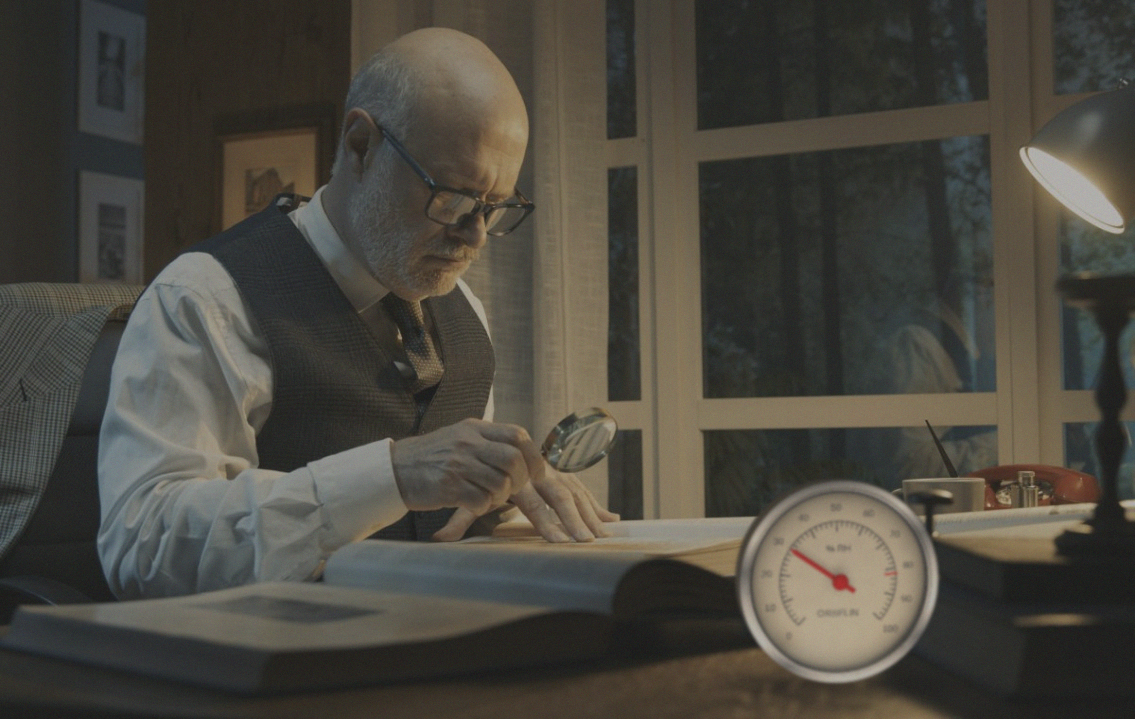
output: **30** %
